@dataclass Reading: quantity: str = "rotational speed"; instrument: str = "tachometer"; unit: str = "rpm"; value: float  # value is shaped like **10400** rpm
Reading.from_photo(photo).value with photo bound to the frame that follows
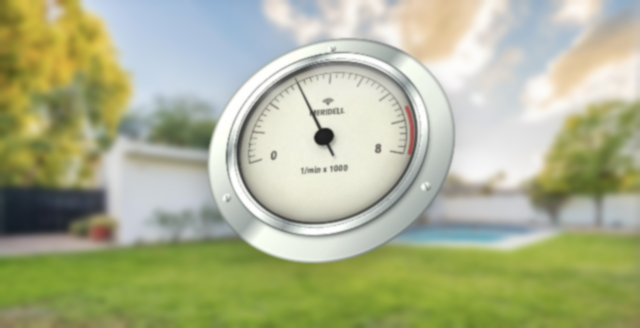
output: **3000** rpm
